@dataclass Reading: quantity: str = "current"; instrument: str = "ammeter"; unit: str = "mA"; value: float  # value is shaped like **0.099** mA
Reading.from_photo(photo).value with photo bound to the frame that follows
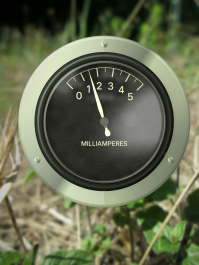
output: **1.5** mA
